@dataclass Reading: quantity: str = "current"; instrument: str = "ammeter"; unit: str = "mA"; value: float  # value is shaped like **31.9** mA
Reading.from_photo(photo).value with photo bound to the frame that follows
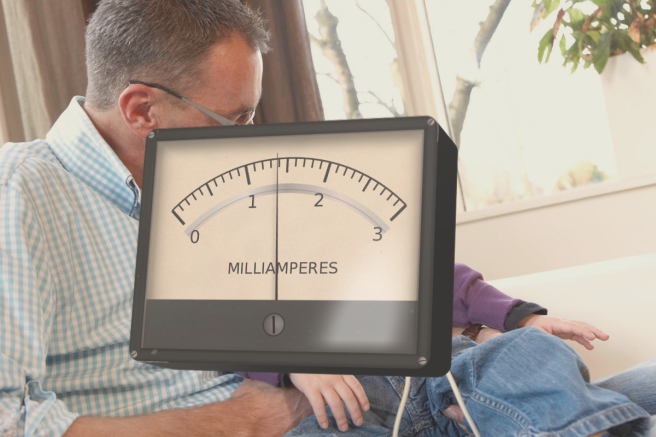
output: **1.4** mA
